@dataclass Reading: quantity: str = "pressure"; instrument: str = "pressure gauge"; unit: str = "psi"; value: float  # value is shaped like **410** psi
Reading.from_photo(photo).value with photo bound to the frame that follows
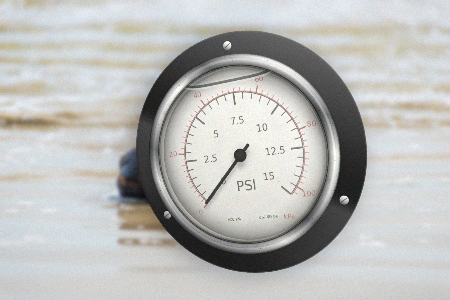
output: **0** psi
